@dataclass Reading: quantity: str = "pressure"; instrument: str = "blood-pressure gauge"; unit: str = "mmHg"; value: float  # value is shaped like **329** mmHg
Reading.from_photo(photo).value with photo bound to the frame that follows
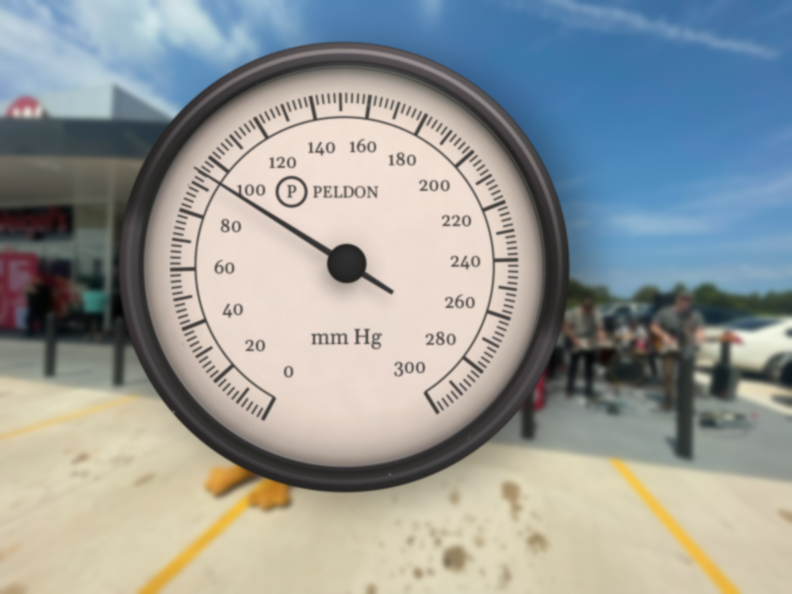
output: **94** mmHg
